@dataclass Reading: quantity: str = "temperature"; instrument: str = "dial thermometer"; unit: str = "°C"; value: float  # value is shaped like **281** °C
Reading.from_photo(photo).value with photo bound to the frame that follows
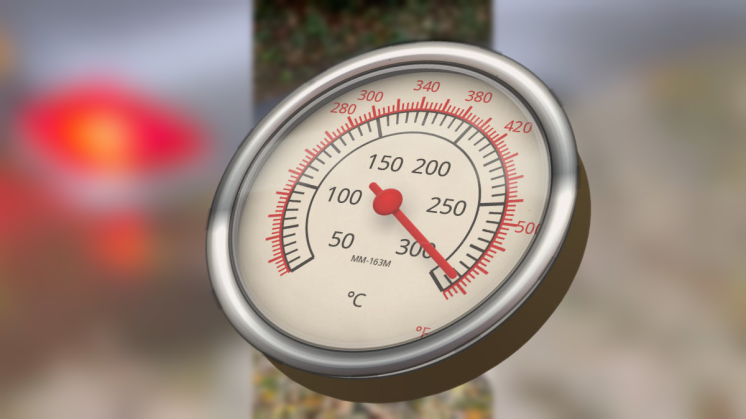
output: **292.5** °C
